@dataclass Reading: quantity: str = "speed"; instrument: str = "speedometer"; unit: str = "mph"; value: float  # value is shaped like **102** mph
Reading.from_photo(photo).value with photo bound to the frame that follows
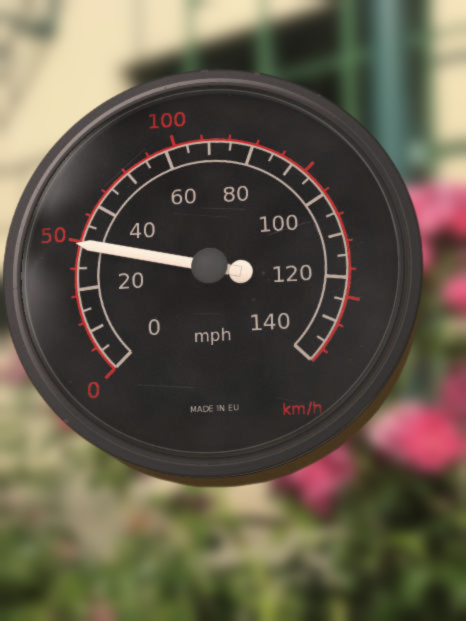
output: **30** mph
